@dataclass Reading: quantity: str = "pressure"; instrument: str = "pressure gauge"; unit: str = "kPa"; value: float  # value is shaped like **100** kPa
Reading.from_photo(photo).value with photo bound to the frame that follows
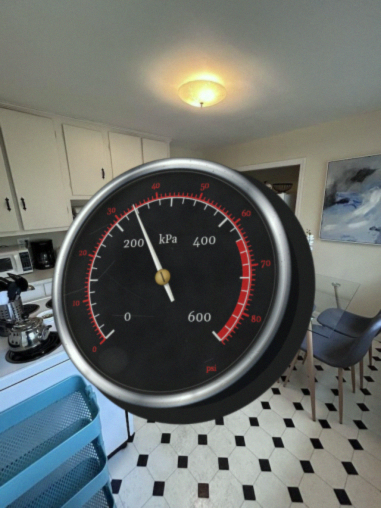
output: **240** kPa
